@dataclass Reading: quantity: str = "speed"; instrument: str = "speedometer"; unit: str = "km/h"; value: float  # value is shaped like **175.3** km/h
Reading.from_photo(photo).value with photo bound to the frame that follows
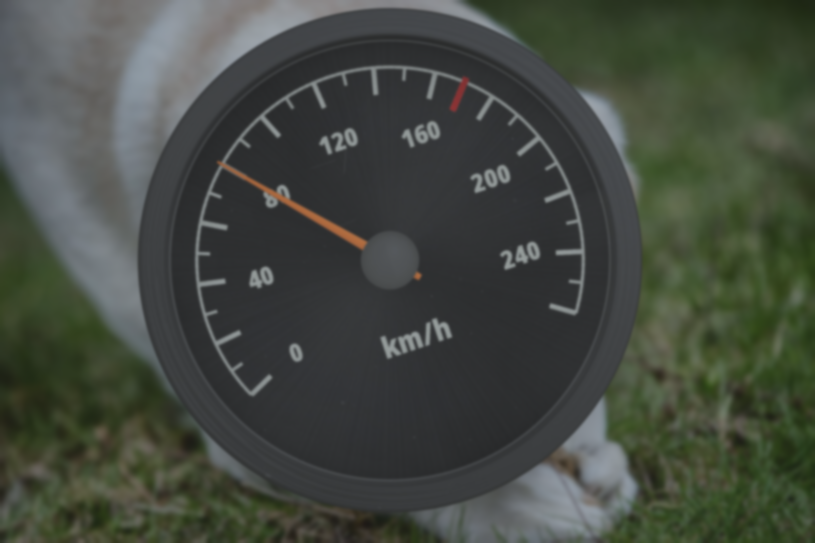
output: **80** km/h
